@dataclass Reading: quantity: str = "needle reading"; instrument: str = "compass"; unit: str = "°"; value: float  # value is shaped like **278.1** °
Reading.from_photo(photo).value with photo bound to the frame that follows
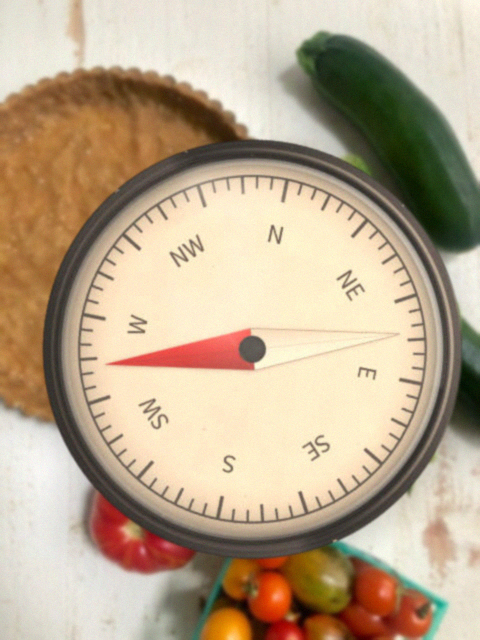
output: **252.5** °
